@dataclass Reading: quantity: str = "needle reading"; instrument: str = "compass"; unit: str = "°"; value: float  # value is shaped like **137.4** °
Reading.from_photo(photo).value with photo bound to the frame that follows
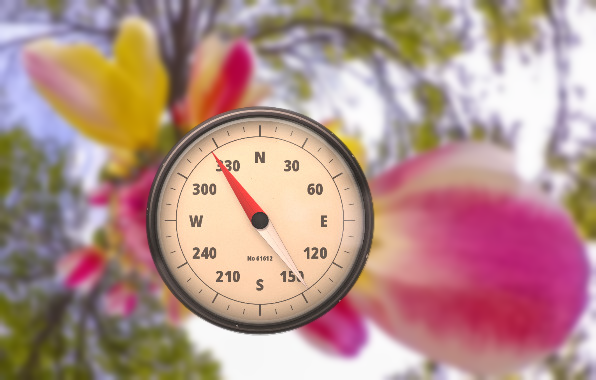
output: **325** °
